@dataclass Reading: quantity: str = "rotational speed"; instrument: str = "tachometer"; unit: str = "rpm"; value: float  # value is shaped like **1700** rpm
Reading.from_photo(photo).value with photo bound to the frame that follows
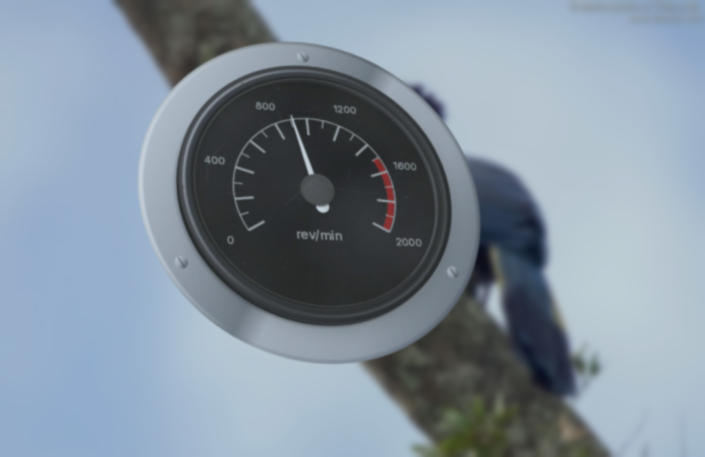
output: **900** rpm
